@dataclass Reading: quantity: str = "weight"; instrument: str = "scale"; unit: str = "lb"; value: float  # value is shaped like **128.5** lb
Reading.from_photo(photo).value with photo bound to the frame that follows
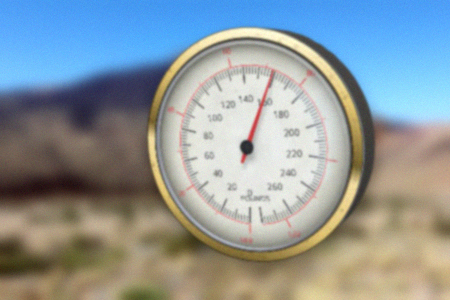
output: **160** lb
